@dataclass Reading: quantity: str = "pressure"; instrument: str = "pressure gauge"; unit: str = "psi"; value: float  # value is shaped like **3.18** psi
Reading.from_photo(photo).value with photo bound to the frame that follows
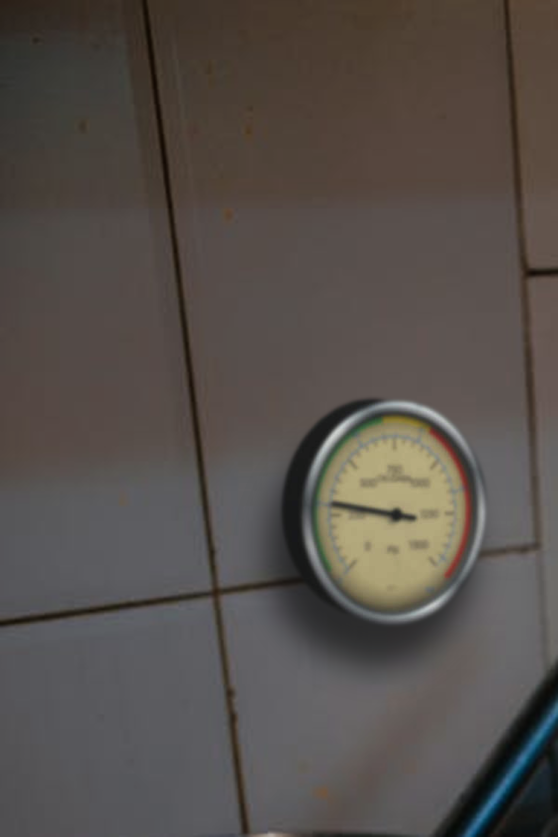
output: **300** psi
